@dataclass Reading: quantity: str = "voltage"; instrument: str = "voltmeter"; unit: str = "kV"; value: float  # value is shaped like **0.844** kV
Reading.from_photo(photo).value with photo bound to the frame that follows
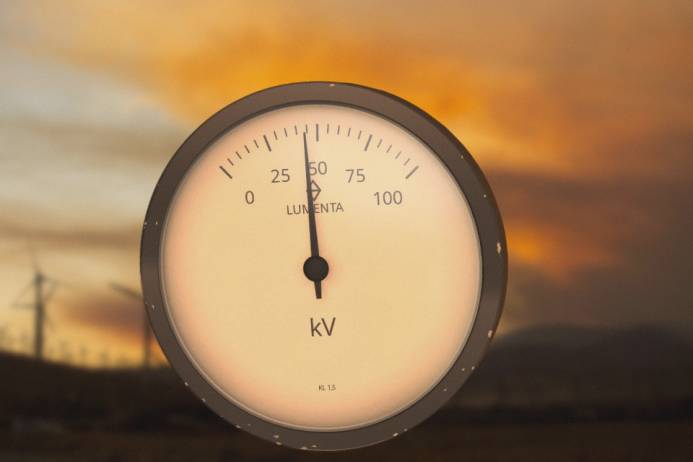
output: **45** kV
